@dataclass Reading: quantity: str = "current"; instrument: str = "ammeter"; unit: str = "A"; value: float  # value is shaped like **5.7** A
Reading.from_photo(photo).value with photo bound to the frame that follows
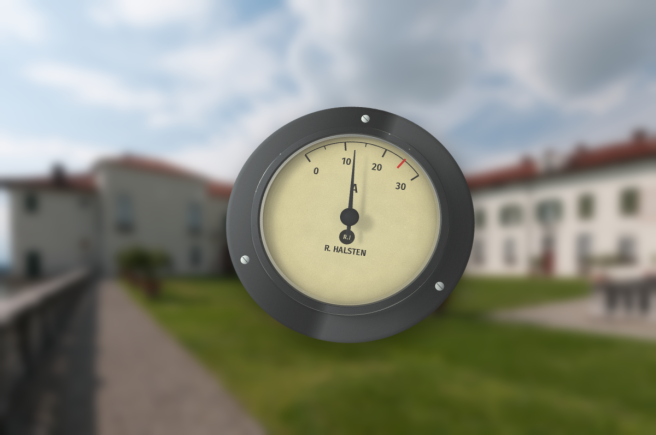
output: **12.5** A
